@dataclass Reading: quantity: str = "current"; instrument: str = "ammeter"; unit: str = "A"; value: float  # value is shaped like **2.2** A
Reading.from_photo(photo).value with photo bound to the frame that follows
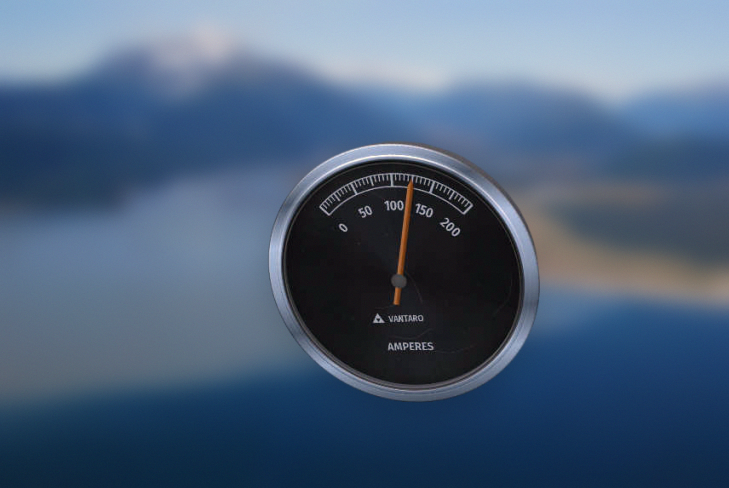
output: **125** A
